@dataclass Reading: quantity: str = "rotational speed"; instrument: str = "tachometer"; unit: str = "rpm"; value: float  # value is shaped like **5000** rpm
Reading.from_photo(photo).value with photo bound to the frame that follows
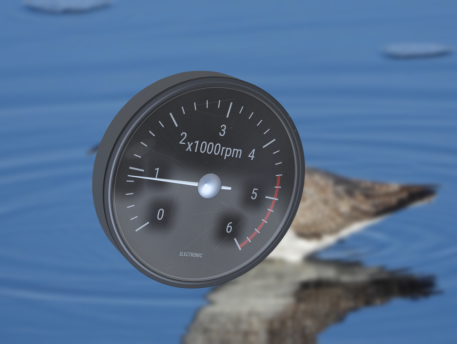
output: **900** rpm
